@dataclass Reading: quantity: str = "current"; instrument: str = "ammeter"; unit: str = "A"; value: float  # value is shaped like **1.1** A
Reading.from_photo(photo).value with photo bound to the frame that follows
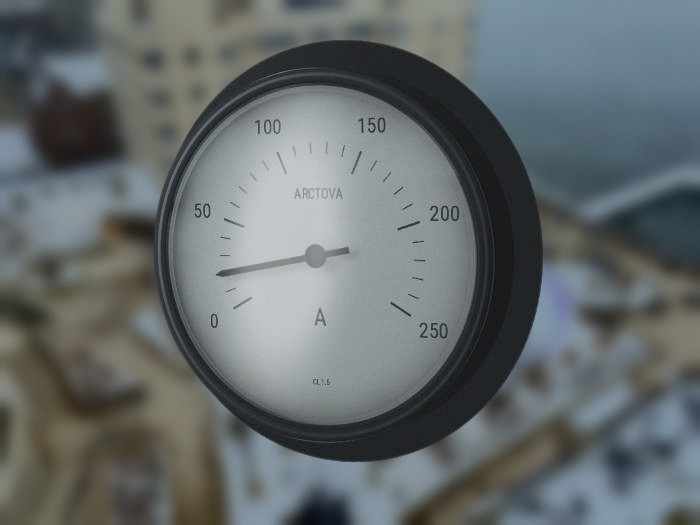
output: **20** A
